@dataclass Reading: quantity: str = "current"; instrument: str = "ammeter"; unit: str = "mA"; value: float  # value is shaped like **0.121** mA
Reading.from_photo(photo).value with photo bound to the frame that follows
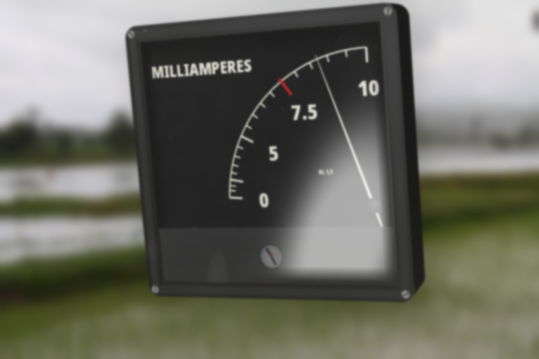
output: **8.75** mA
